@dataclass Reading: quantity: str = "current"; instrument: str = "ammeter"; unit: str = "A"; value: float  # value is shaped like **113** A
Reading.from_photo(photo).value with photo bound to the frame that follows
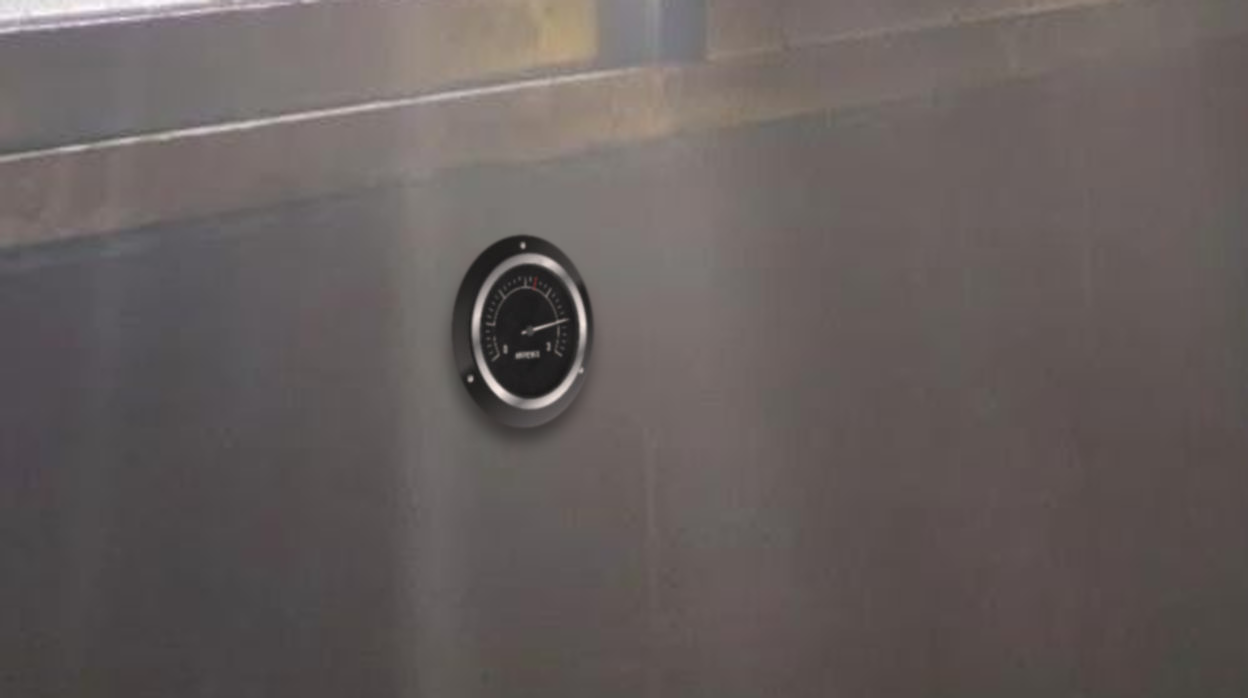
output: **2.5** A
